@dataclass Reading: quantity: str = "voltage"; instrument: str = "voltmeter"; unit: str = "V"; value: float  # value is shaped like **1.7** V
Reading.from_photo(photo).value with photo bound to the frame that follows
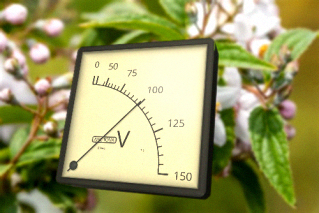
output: **100** V
